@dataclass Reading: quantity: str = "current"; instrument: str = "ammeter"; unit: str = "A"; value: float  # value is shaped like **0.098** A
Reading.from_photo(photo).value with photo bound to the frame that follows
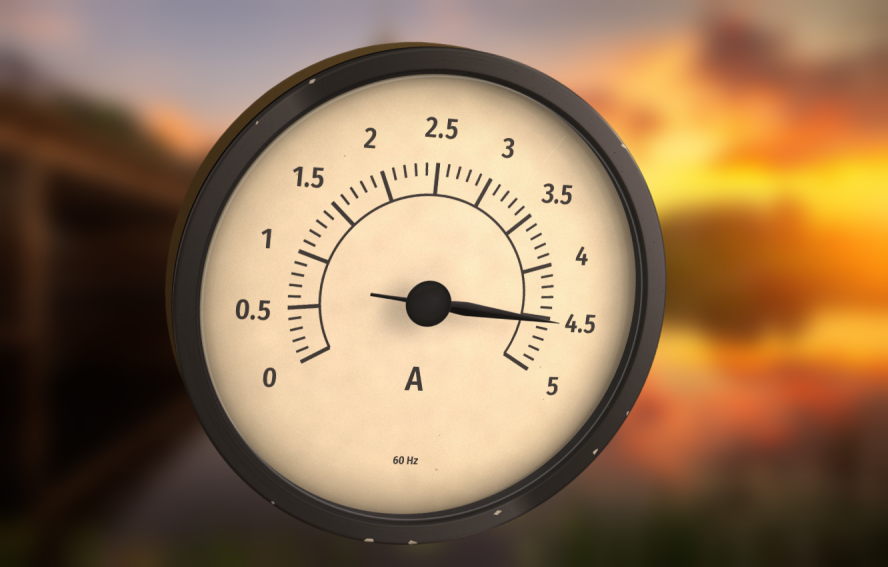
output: **4.5** A
